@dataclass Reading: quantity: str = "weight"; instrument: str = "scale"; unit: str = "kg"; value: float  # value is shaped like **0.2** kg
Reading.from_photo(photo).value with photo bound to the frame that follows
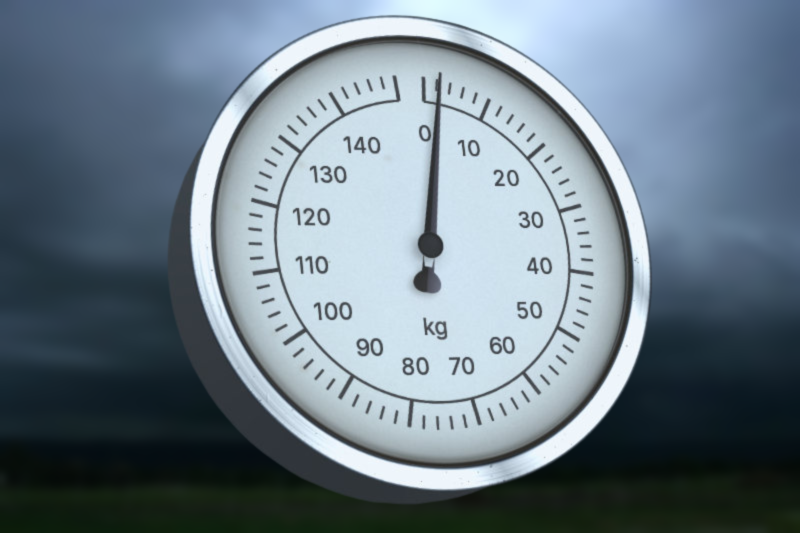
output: **2** kg
